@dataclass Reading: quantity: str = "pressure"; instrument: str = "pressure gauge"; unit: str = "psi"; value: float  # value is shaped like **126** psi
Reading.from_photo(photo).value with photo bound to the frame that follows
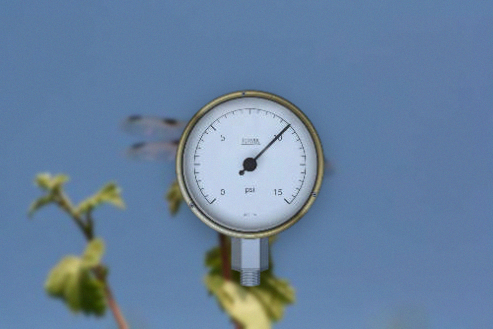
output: **10** psi
